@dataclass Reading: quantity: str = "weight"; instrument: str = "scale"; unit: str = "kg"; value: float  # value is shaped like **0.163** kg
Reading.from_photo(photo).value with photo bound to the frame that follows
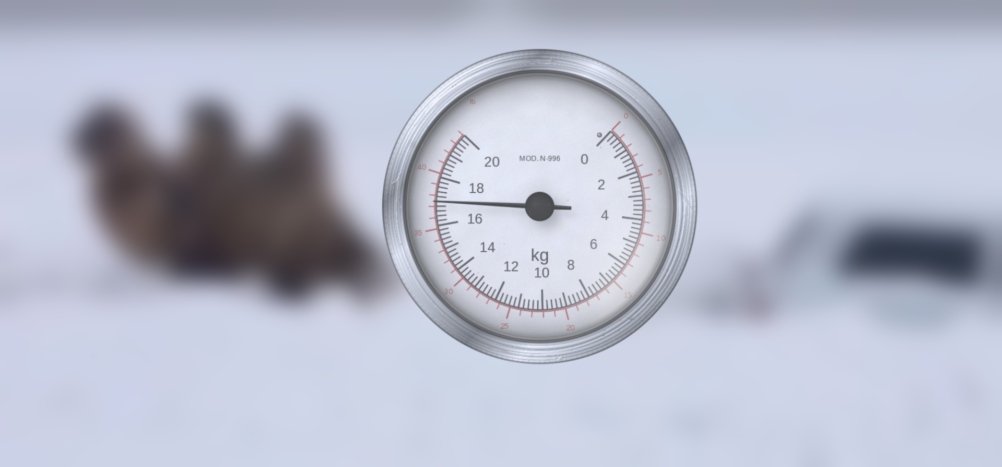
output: **17** kg
